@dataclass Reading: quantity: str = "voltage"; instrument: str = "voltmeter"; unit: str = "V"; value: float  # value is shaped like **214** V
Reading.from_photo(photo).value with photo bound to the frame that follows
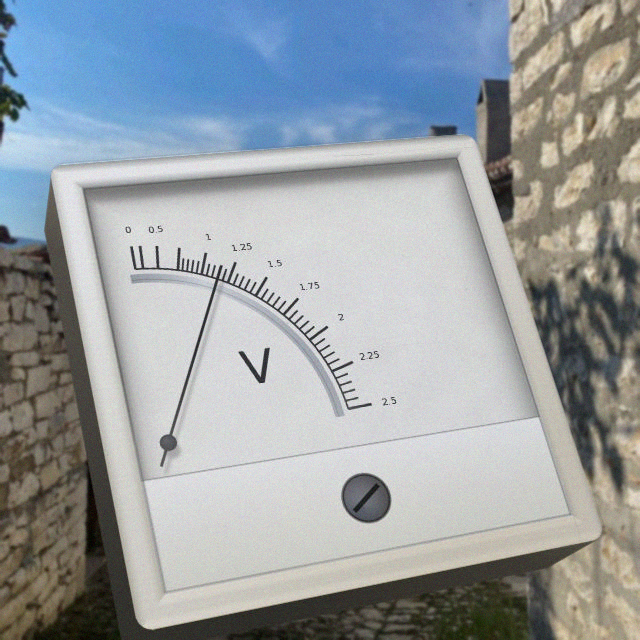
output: **1.15** V
